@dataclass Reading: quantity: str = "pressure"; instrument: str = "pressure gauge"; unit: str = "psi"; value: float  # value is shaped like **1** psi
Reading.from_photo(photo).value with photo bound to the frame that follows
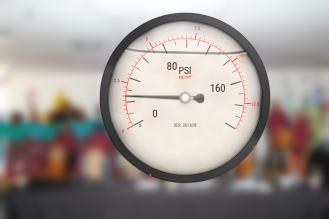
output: **25** psi
